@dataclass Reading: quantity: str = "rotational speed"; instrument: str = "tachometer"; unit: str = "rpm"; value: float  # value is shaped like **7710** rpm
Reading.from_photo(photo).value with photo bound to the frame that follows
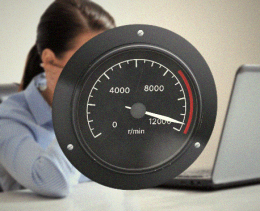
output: **11500** rpm
